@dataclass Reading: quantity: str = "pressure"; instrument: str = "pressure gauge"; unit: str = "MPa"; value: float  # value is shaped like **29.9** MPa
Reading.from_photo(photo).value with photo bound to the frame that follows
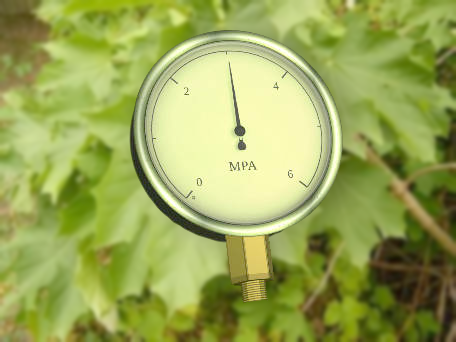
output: **3** MPa
